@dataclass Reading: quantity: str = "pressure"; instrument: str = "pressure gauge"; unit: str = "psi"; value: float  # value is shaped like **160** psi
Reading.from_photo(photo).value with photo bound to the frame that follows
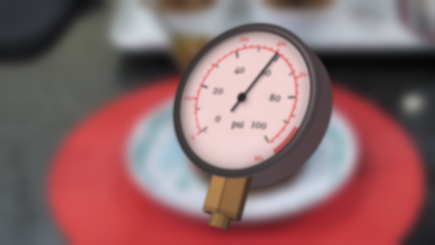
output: **60** psi
